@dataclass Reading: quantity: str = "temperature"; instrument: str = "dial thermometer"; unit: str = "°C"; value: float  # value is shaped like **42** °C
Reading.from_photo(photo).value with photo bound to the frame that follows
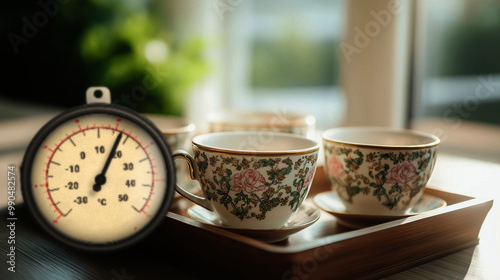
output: **17.5** °C
